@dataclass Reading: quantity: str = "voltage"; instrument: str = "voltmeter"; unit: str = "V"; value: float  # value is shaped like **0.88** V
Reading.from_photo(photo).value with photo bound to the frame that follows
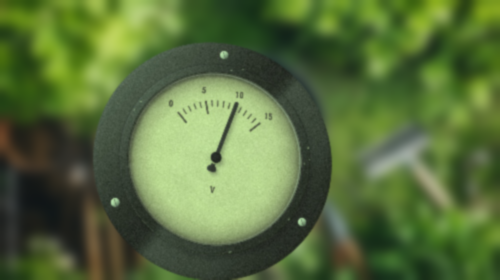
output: **10** V
